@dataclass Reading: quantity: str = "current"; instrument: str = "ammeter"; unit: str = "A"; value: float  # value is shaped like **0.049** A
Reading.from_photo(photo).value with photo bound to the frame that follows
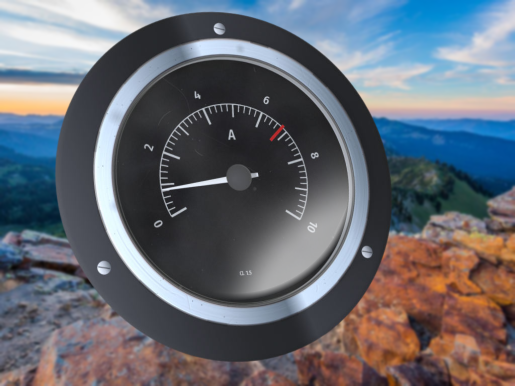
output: **0.8** A
